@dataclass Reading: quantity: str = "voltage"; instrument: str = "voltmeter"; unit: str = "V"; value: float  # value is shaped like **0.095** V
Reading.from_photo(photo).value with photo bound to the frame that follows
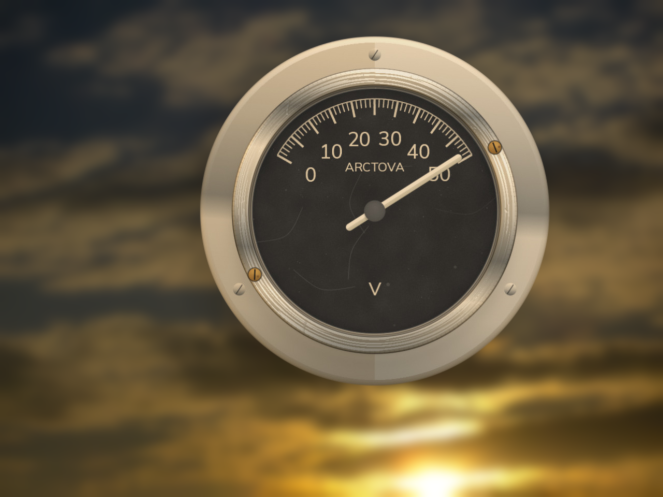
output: **49** V
